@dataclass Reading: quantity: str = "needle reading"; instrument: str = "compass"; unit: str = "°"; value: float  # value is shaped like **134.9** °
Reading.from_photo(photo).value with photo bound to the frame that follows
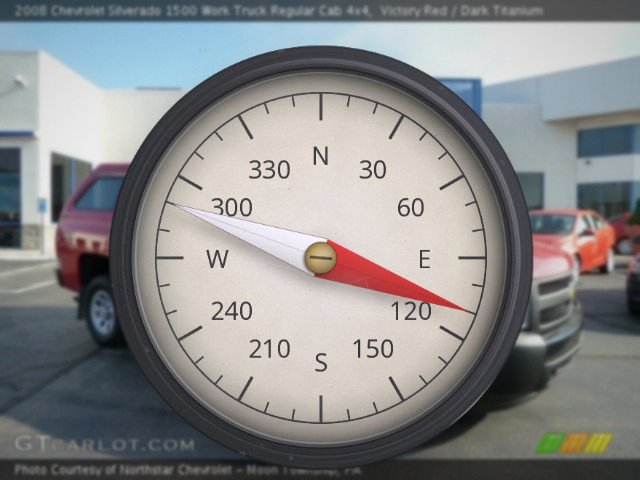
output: **110** °
